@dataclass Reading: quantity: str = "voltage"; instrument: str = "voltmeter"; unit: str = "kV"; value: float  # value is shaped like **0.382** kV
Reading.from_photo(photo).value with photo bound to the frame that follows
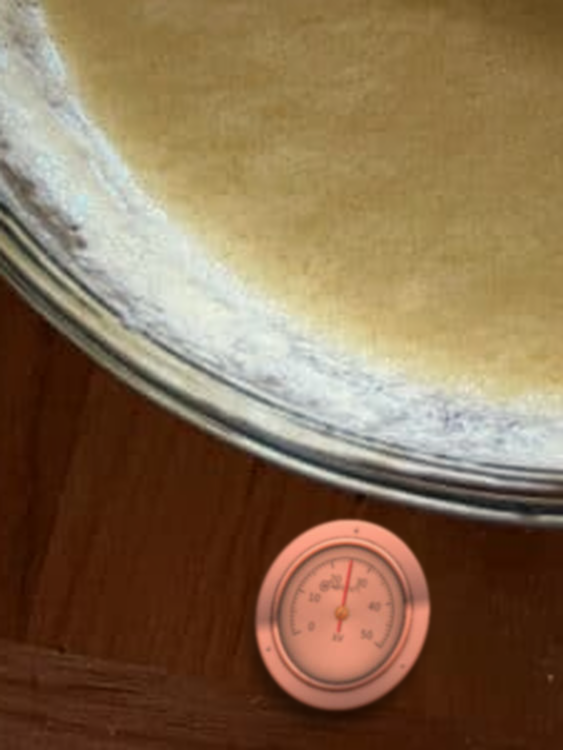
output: **25** kV
